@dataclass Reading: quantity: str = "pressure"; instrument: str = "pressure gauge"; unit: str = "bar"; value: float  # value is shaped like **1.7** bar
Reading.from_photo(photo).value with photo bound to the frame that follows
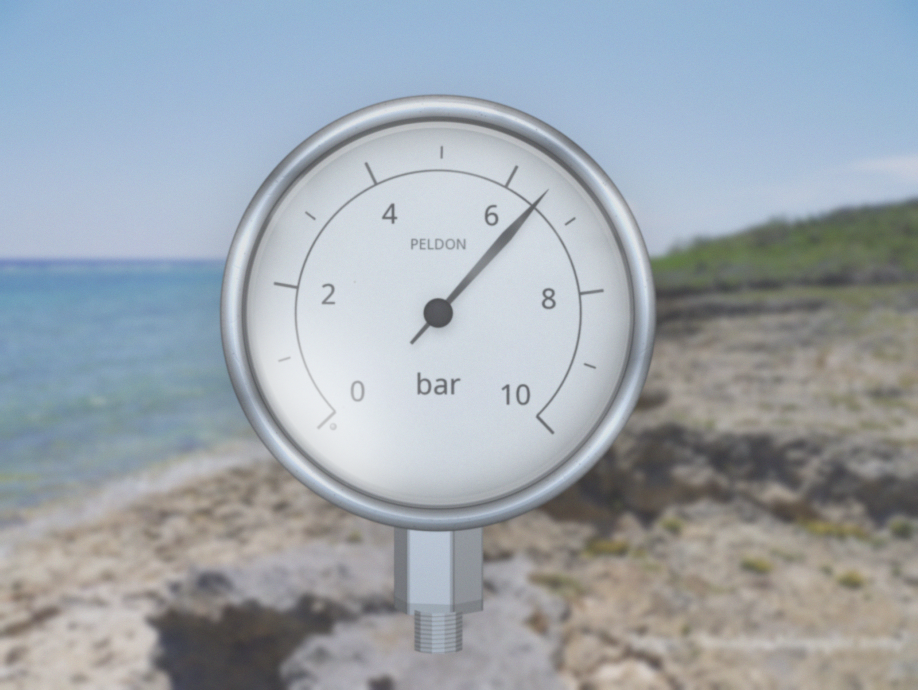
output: **6.5** bar
